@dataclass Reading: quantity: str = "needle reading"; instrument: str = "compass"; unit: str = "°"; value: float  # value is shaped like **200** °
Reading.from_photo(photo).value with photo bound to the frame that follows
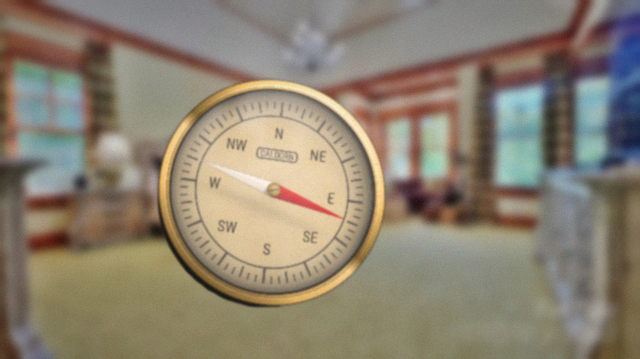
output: **105** °
